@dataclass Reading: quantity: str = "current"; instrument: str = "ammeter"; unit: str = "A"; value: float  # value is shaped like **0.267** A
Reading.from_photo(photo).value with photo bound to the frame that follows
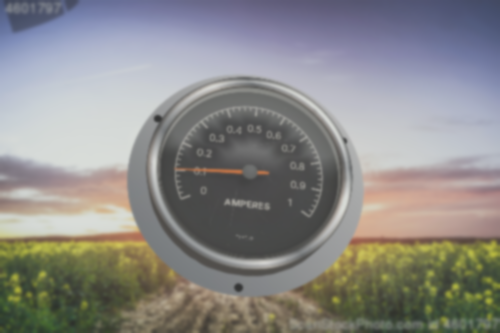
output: **0.1** A
